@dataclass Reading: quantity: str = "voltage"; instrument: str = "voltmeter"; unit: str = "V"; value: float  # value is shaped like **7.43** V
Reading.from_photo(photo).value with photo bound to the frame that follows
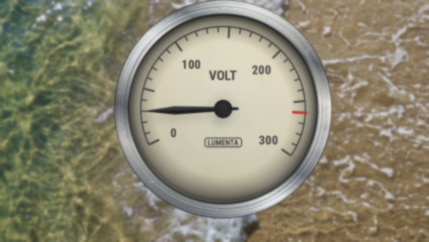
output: **30** V
